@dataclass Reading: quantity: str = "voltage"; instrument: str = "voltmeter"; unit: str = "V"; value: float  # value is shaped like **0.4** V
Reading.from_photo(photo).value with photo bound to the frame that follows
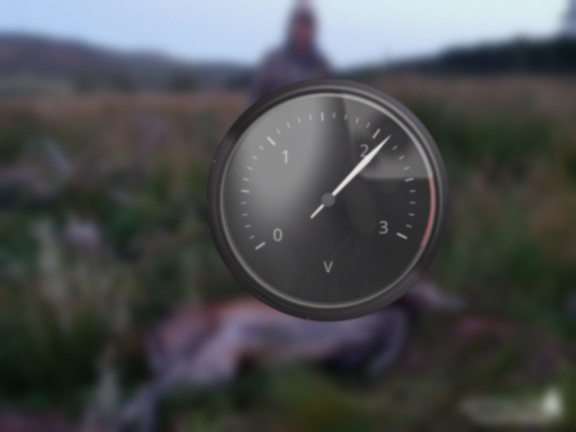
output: **2.1** V
